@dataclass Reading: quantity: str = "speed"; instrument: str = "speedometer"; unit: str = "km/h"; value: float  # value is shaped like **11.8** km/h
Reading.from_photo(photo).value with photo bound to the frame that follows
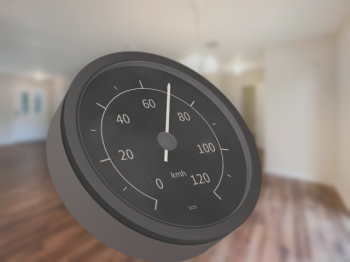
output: **70** km/h
